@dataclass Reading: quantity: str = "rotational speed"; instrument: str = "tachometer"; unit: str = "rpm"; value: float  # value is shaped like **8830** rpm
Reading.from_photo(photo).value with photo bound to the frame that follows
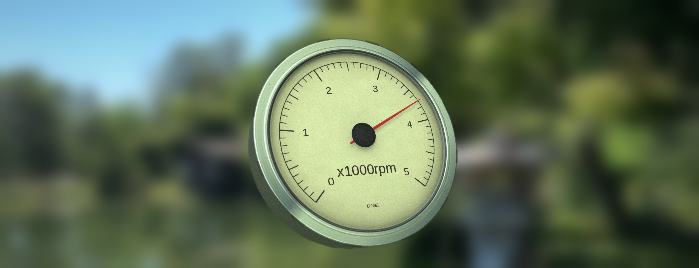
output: **3700** rpm
